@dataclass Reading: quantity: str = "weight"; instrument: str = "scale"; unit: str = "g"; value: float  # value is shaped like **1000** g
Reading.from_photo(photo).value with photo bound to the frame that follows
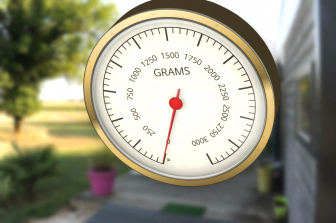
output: **0** g
